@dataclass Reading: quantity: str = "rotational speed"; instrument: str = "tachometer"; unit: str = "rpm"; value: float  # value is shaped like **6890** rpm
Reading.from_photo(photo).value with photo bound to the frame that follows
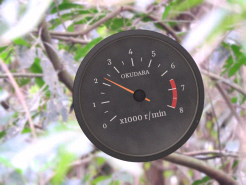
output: **2250** rpm
